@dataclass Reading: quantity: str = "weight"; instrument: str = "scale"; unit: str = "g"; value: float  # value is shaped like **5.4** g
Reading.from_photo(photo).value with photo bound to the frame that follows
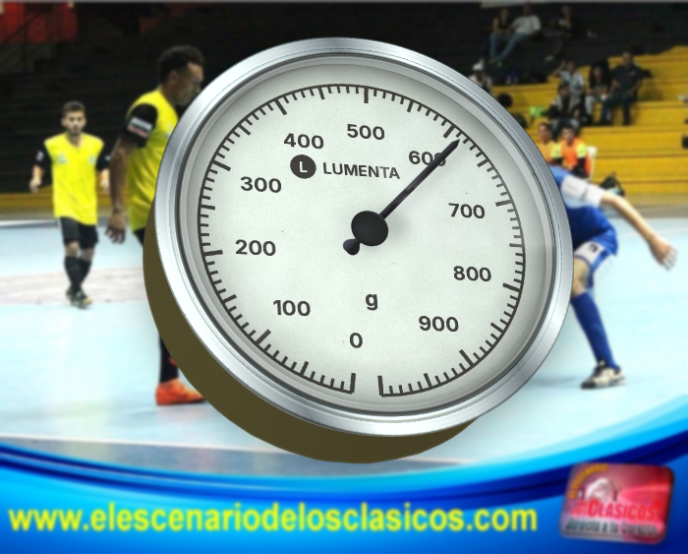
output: **615** g
